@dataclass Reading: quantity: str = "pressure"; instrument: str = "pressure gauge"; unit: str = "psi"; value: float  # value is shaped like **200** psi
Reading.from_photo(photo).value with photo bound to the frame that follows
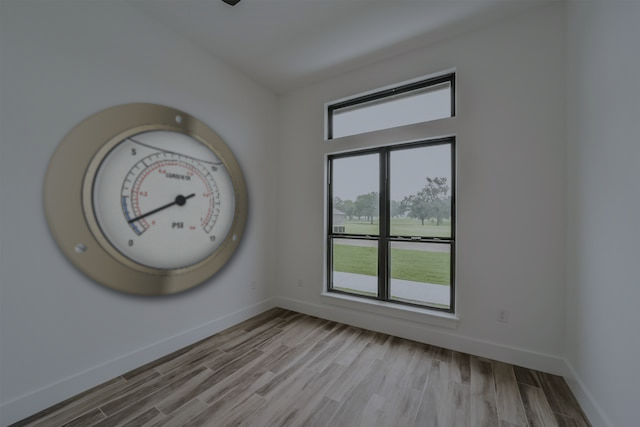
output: **1** psi
